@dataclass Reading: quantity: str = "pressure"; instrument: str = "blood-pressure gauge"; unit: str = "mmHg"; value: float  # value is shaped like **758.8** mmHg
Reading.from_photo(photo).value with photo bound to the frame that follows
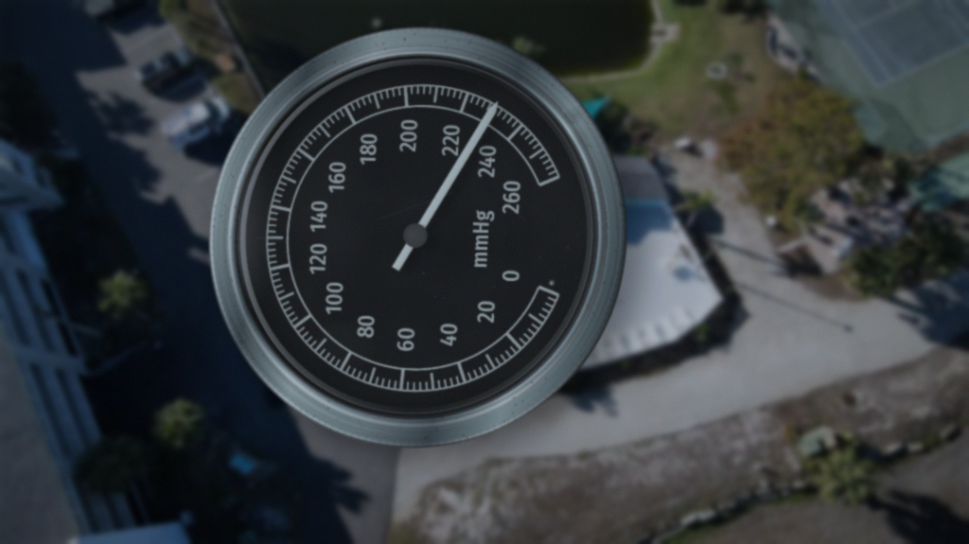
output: **230** mmHg
